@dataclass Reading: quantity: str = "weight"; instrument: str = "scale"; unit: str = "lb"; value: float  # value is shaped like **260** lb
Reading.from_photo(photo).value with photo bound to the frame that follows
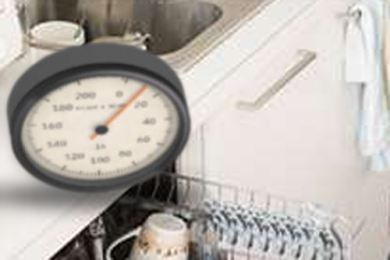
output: **10** lb
